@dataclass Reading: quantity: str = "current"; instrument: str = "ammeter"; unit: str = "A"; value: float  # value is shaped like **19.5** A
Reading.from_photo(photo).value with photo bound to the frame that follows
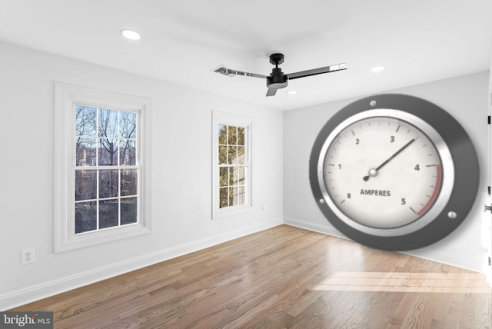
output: **3.4** A
